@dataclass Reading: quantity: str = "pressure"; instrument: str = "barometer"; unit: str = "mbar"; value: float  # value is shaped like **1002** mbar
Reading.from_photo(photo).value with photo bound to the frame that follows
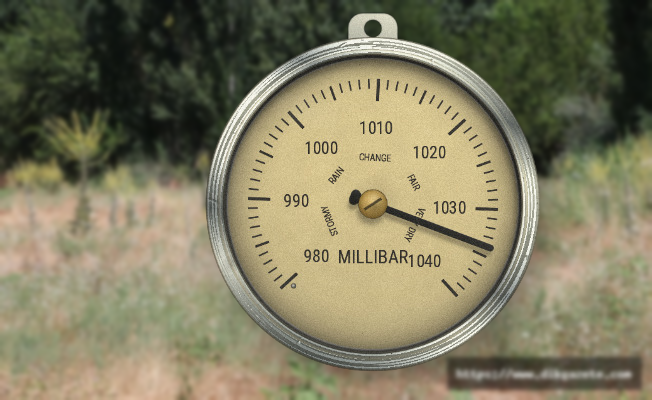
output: **1034** mbar
